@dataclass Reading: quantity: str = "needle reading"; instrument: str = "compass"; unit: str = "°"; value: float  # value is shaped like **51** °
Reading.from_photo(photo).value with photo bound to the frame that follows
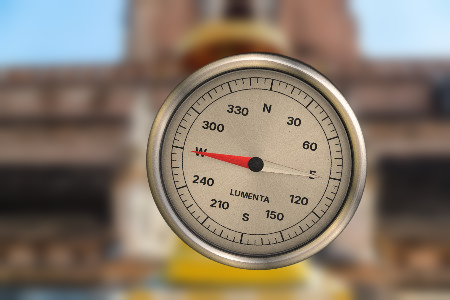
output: **270** °
